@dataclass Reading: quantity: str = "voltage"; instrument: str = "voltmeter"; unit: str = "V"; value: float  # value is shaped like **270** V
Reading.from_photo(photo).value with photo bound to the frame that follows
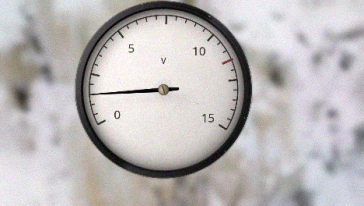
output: **1.5** V
